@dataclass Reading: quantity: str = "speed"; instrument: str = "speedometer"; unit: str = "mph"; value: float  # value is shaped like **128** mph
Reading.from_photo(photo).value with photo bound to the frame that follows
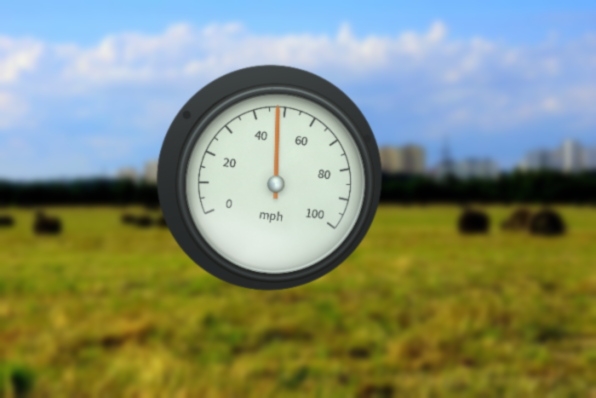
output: **47.5** mph
